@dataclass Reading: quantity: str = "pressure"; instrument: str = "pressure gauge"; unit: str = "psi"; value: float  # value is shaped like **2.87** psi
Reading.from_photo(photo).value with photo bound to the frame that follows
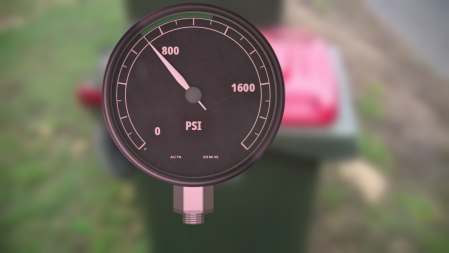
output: **700** psi
